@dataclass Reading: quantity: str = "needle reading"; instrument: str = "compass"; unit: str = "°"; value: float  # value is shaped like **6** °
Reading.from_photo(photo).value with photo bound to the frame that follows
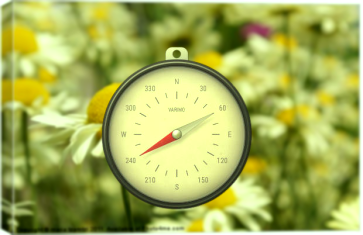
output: **240** °
